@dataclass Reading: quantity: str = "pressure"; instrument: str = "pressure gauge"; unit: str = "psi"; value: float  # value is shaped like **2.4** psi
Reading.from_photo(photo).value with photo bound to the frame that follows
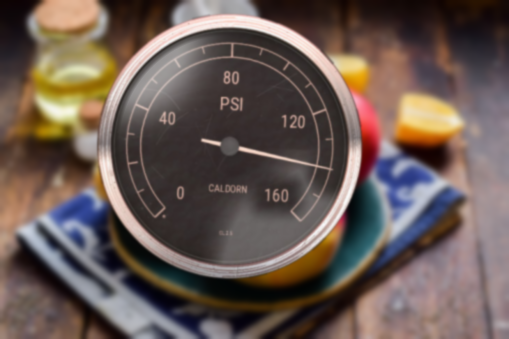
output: **140** psi
